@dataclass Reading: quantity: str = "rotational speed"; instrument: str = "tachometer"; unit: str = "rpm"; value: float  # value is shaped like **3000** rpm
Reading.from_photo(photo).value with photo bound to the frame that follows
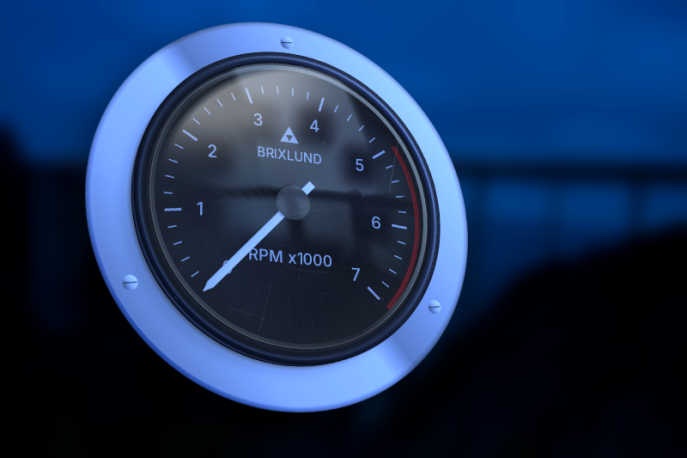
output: **0** rpm
